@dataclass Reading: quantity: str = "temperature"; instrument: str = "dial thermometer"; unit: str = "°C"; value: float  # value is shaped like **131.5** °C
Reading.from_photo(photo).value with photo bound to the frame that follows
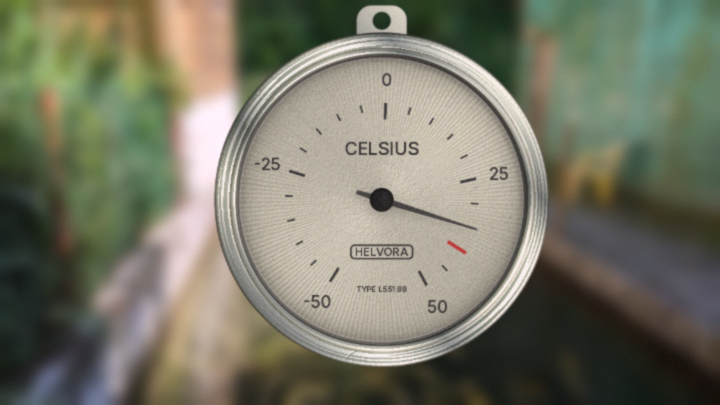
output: **35** °C
